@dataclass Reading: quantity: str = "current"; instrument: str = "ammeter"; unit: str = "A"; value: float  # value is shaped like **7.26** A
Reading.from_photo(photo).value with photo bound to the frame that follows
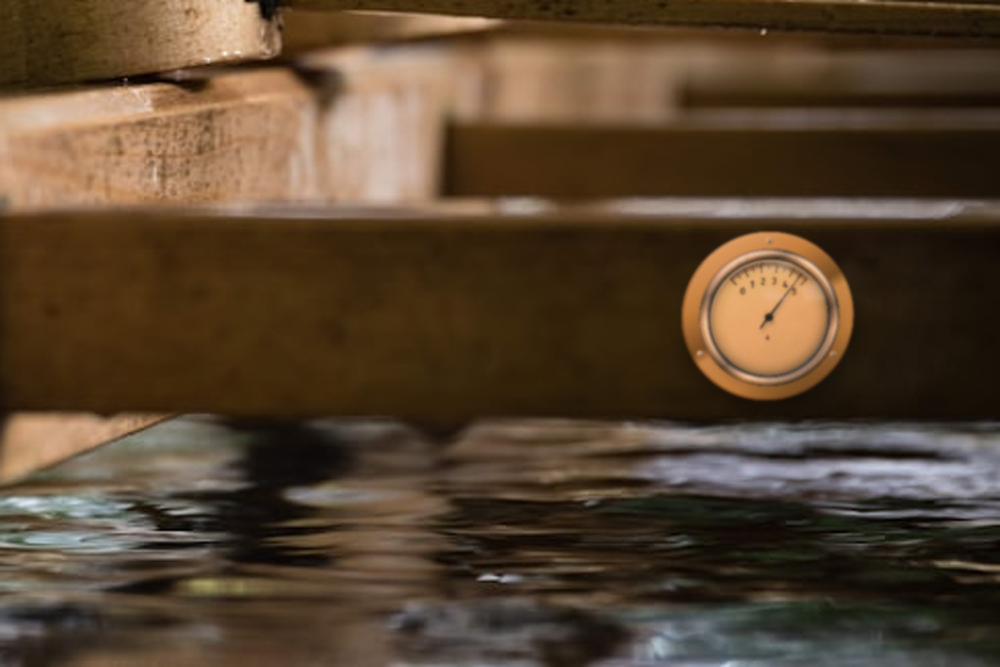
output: **4.5** A
